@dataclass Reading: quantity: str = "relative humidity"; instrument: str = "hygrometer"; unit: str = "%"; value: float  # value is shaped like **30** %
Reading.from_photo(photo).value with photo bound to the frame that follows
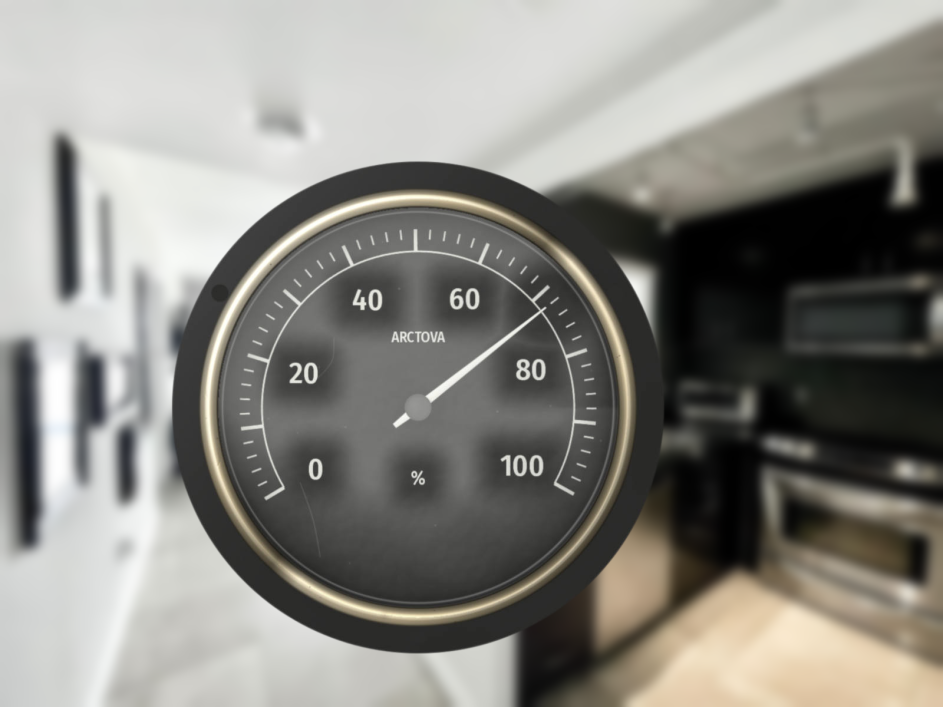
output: **72** %
